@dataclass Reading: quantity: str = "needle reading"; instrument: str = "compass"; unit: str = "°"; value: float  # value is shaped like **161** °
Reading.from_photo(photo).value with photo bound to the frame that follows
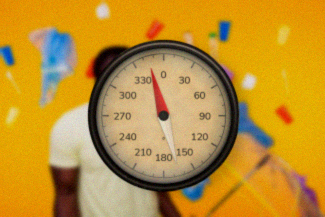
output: **345** °
